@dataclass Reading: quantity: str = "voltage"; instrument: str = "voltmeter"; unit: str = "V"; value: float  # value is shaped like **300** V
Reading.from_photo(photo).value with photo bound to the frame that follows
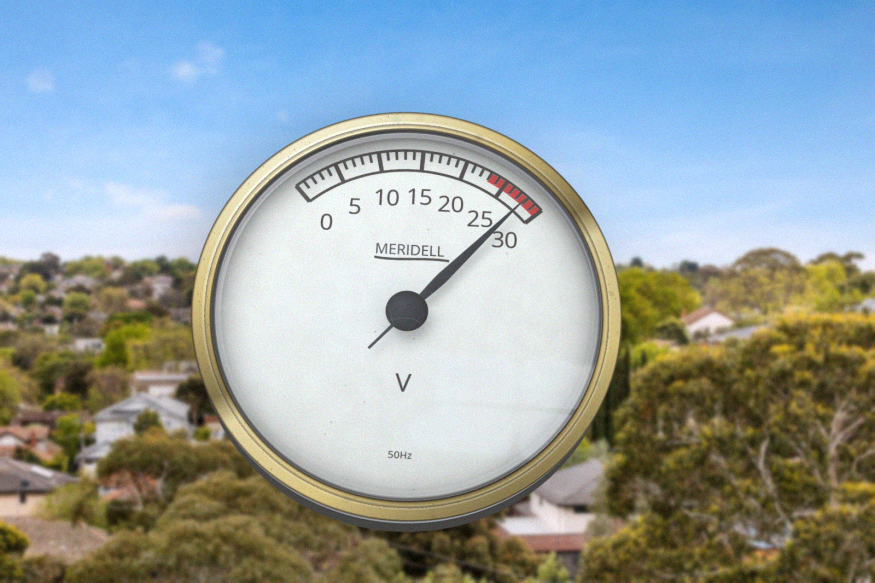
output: **28** V
